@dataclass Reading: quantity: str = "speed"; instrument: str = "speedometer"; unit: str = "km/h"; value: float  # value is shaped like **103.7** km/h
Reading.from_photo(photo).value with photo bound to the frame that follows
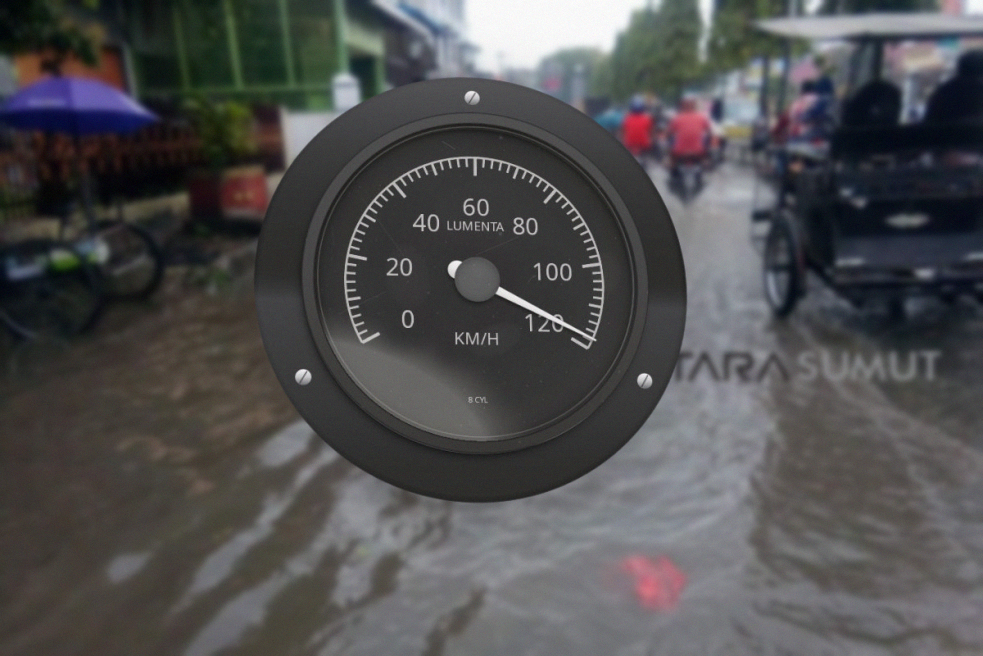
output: **118** km/h
